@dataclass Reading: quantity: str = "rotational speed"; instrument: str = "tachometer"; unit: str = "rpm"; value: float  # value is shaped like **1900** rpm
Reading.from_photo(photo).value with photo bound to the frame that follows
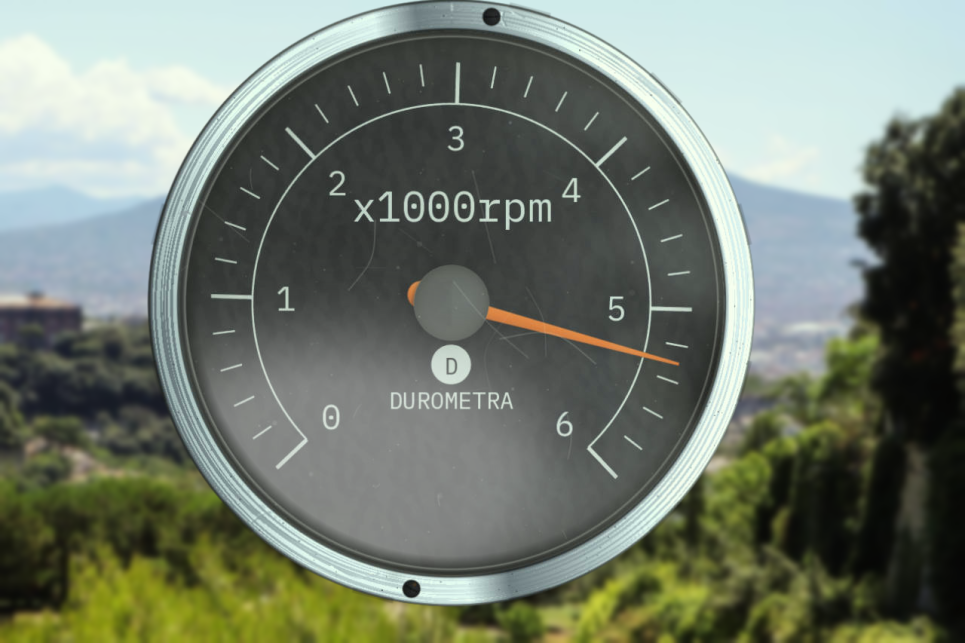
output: **5300** rpm
